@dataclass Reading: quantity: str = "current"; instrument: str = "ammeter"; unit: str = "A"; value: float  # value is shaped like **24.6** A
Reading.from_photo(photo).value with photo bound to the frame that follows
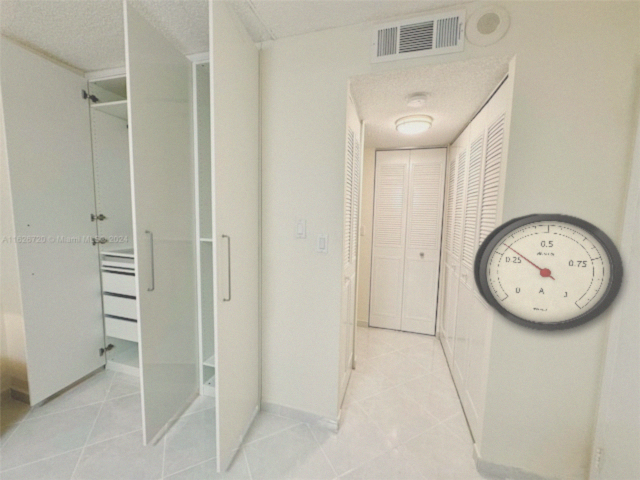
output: **0.3** A
